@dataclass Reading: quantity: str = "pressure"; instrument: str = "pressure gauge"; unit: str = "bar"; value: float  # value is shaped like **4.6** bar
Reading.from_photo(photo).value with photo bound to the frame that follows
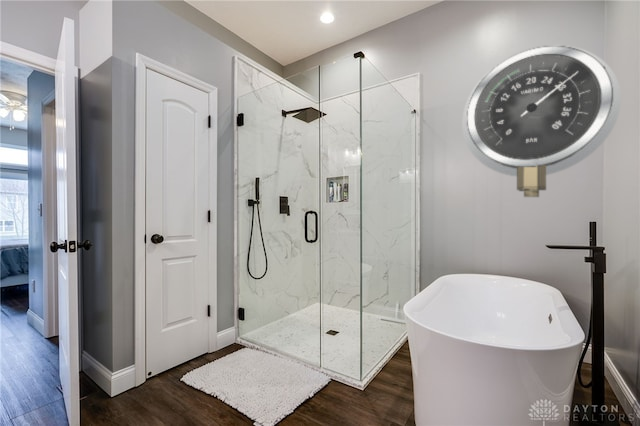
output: **28** bar
